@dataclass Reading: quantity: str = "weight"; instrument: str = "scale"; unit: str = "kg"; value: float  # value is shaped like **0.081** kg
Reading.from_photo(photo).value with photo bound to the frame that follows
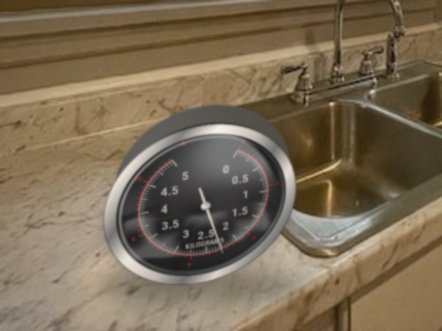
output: **2.25** kg
